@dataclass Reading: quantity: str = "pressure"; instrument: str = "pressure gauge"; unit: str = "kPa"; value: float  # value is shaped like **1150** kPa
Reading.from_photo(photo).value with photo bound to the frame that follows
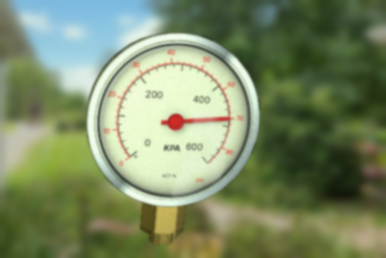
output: **480** kPa
